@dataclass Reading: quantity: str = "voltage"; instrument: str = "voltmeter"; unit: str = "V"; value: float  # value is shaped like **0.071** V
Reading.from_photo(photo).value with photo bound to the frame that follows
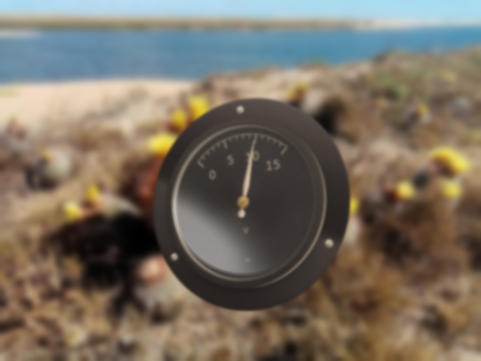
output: **10** V
